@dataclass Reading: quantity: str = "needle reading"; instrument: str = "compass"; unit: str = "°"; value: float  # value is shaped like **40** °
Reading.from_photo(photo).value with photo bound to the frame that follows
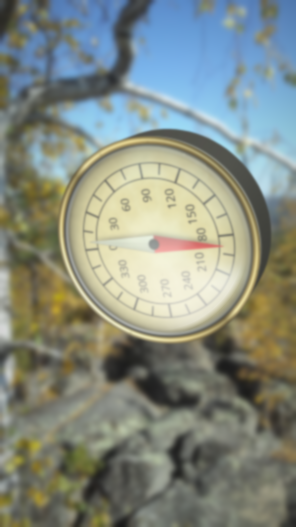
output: **187.5** °
